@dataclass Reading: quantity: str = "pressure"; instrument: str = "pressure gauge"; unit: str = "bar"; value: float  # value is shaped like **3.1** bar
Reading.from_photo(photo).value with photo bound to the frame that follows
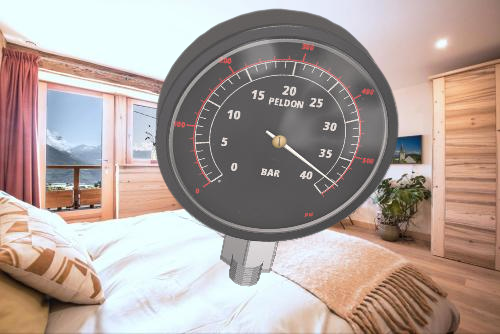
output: **38** bar
